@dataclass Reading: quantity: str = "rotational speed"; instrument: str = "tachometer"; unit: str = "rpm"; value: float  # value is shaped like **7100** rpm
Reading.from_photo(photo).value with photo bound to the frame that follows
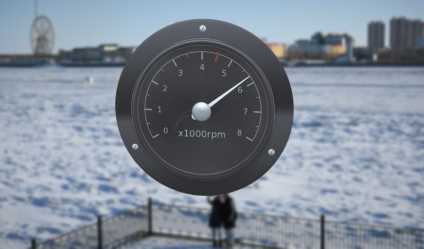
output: **5750** rpm
